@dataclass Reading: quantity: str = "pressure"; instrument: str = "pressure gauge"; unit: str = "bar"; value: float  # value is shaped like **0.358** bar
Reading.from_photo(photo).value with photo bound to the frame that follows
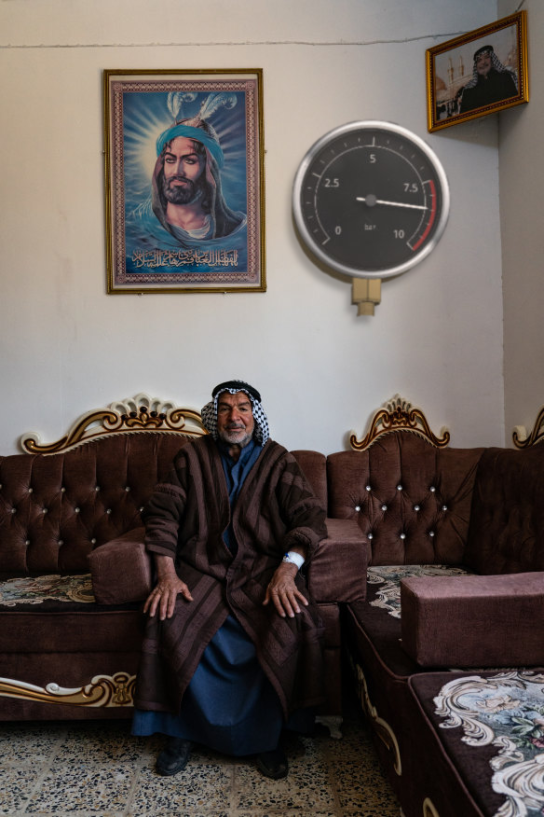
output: **8.5** bar
